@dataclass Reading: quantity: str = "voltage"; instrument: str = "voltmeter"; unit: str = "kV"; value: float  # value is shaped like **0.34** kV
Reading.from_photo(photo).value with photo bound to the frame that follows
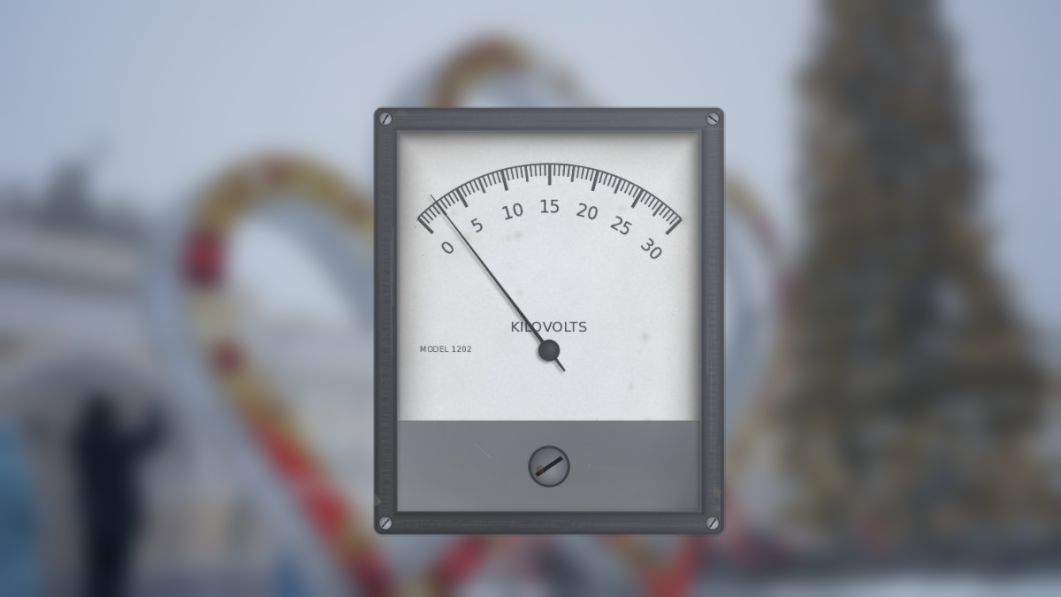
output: **2.5** kV
